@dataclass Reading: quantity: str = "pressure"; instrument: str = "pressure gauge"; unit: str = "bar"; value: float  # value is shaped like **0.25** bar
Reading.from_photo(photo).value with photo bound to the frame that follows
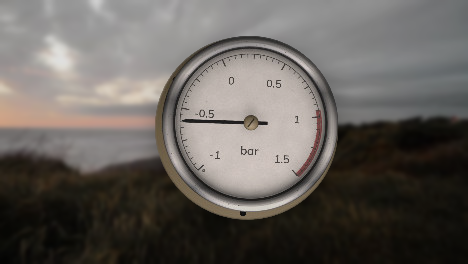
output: **-0.6** bar
